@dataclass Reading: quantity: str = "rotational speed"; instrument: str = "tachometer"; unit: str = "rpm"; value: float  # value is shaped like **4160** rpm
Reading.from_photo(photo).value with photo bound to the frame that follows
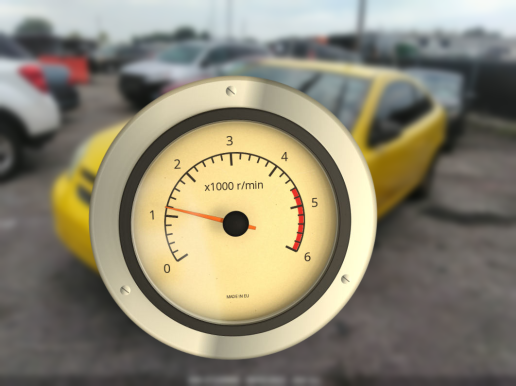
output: **1200** rpm
